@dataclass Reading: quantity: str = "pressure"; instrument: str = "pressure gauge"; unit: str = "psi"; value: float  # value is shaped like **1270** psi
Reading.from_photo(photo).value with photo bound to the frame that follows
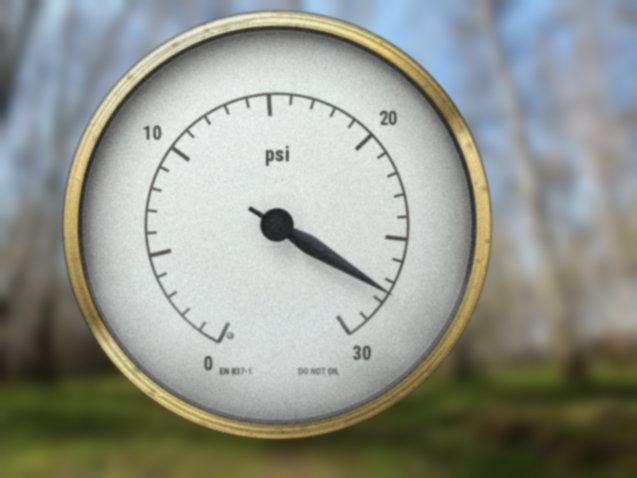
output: **27.5** psi
